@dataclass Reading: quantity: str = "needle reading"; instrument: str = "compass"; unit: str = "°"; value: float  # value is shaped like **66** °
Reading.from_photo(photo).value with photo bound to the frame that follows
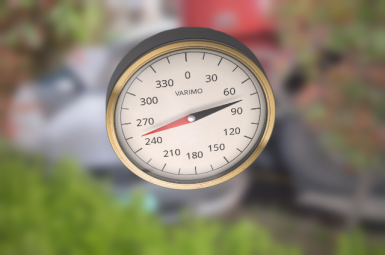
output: **255** °
